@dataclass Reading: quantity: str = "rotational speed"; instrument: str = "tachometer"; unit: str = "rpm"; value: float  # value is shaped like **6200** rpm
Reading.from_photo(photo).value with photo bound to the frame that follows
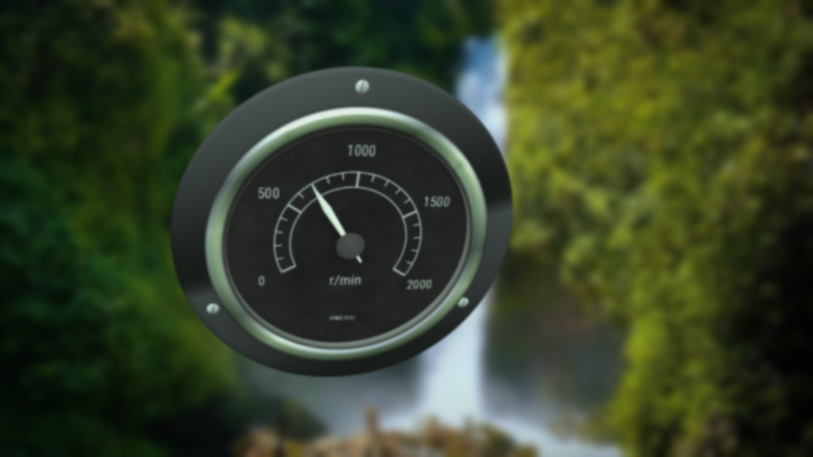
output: **700** rpm
